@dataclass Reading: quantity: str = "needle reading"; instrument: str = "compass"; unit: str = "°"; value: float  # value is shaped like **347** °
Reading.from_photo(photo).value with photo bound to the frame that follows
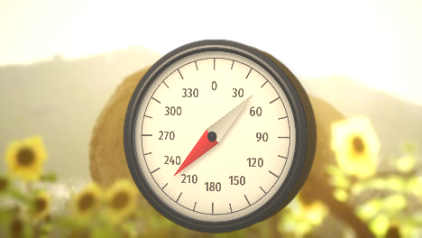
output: **225** °
